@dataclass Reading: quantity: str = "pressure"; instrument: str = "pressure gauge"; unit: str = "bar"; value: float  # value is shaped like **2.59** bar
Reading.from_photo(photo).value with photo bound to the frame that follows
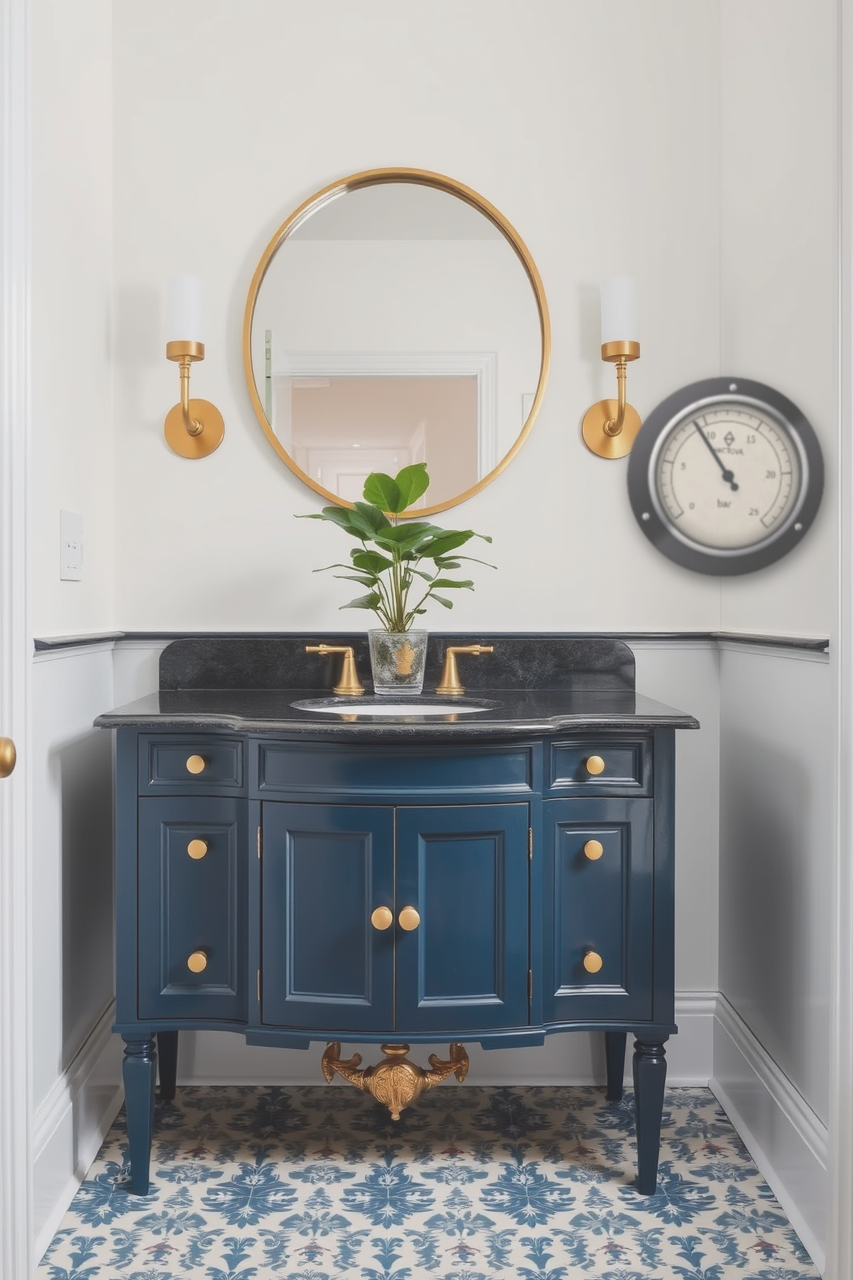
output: **9** bar
